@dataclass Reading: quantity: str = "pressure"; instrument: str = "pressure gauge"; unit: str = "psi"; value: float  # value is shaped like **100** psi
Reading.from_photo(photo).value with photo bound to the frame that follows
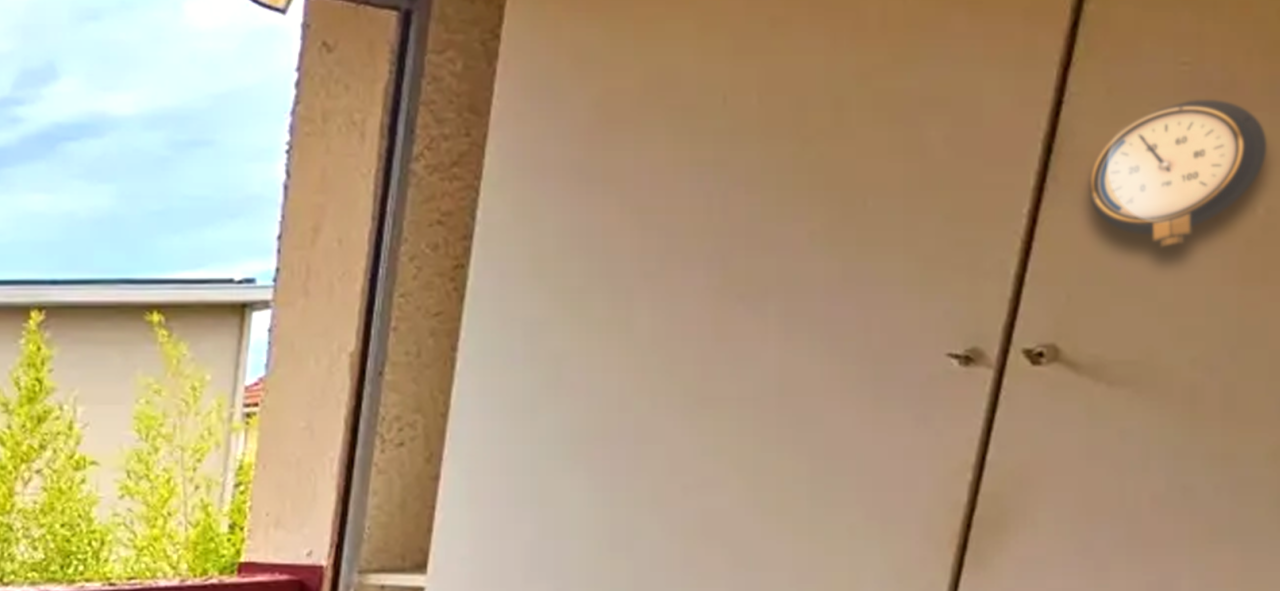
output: **40** psi
